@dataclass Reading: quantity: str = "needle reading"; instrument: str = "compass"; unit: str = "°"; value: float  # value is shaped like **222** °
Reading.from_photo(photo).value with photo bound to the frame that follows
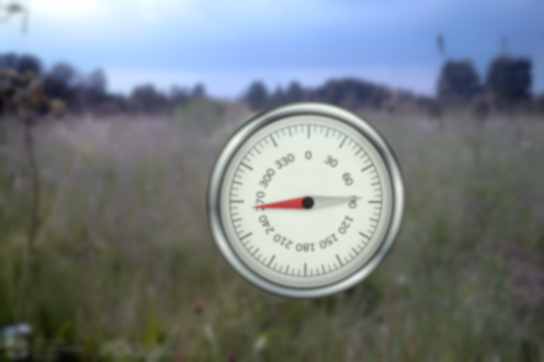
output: **265** °
